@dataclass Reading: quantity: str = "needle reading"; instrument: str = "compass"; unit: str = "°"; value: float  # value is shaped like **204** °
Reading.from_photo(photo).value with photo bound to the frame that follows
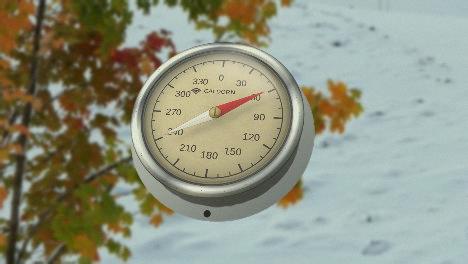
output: **60** °
